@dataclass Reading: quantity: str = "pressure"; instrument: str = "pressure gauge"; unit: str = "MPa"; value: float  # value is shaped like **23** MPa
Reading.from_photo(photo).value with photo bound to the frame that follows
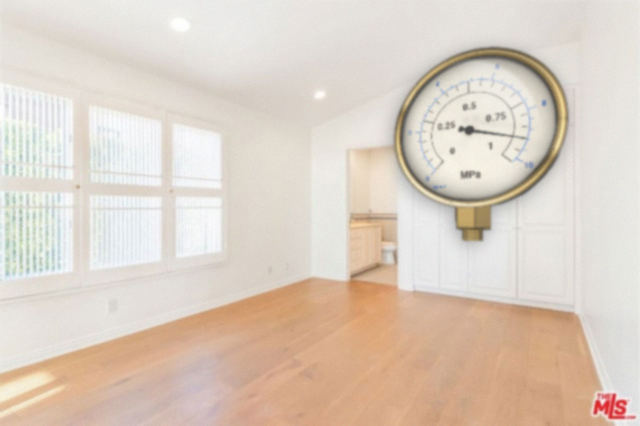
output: **0.9** MPa
